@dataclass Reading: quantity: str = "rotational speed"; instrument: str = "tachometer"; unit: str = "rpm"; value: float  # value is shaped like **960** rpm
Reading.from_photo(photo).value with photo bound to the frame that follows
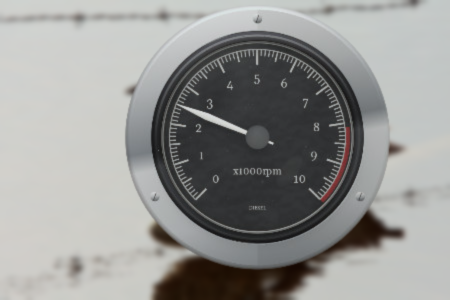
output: **2500** rpm
